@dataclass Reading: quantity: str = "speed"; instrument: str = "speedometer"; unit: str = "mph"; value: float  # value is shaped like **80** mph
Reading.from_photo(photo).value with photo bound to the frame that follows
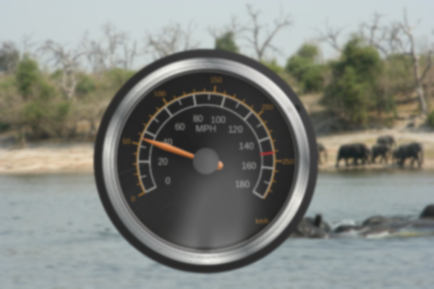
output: **35** mph
